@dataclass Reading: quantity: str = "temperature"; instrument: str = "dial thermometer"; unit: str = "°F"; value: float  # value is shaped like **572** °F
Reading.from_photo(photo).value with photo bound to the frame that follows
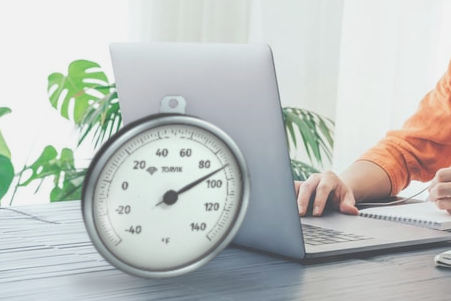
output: **90** °F
